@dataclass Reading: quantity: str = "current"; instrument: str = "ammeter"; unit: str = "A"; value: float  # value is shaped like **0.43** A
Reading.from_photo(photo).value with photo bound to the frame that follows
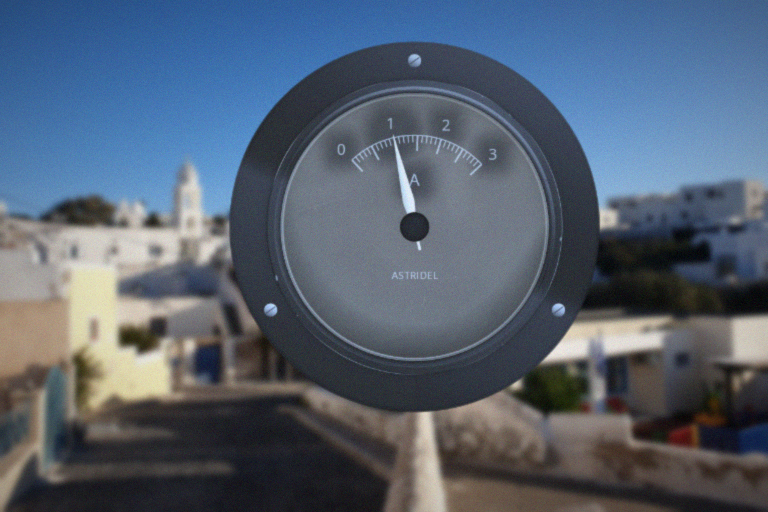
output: **1** A
